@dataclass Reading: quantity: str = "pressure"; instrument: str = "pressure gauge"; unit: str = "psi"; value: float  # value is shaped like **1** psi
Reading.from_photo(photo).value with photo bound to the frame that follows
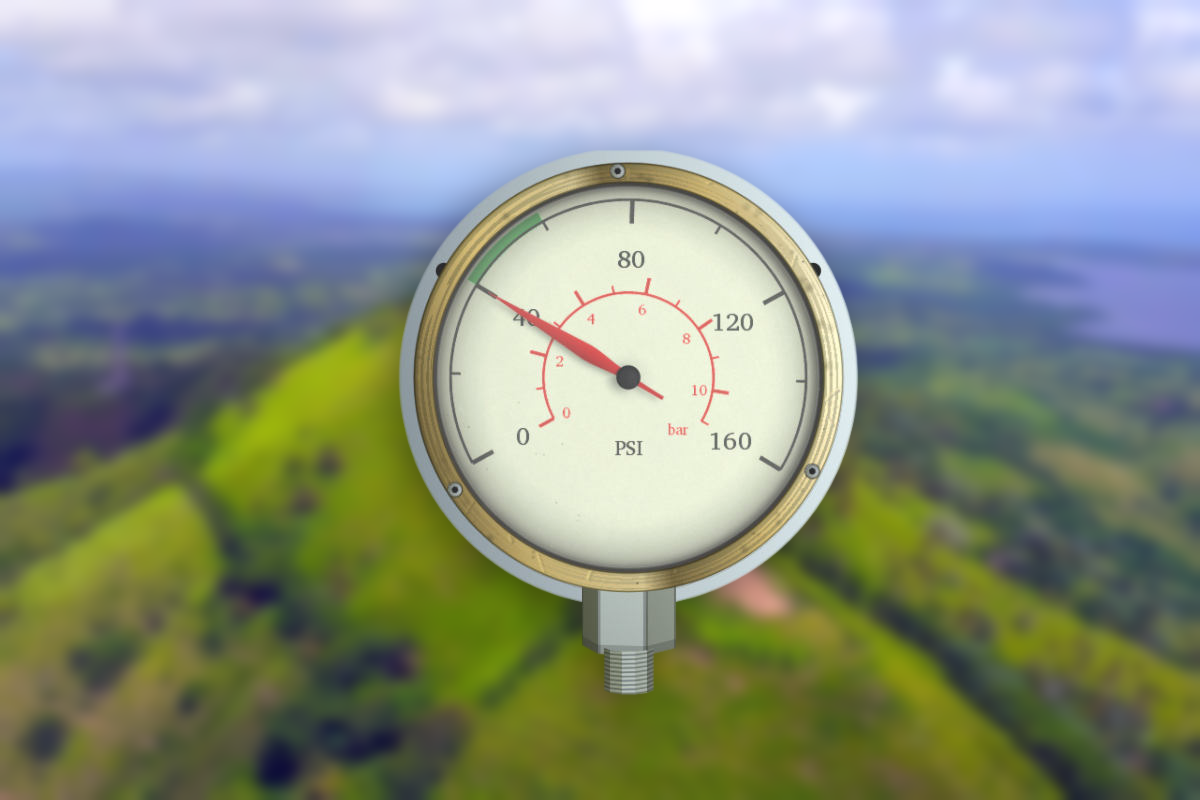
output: **40** psi
